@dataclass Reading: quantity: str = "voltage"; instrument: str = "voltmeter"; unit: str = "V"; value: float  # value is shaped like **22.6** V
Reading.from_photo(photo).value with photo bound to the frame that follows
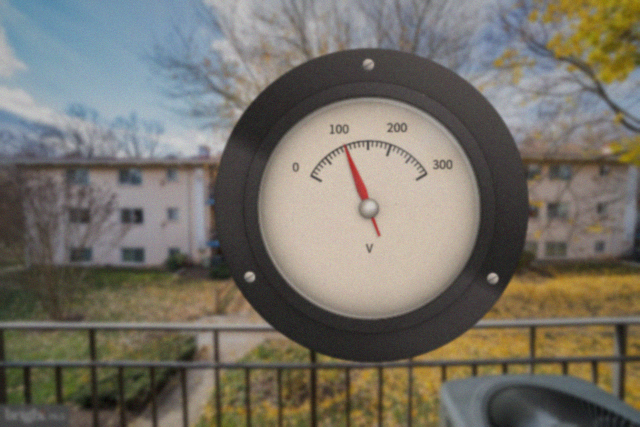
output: **100** V
